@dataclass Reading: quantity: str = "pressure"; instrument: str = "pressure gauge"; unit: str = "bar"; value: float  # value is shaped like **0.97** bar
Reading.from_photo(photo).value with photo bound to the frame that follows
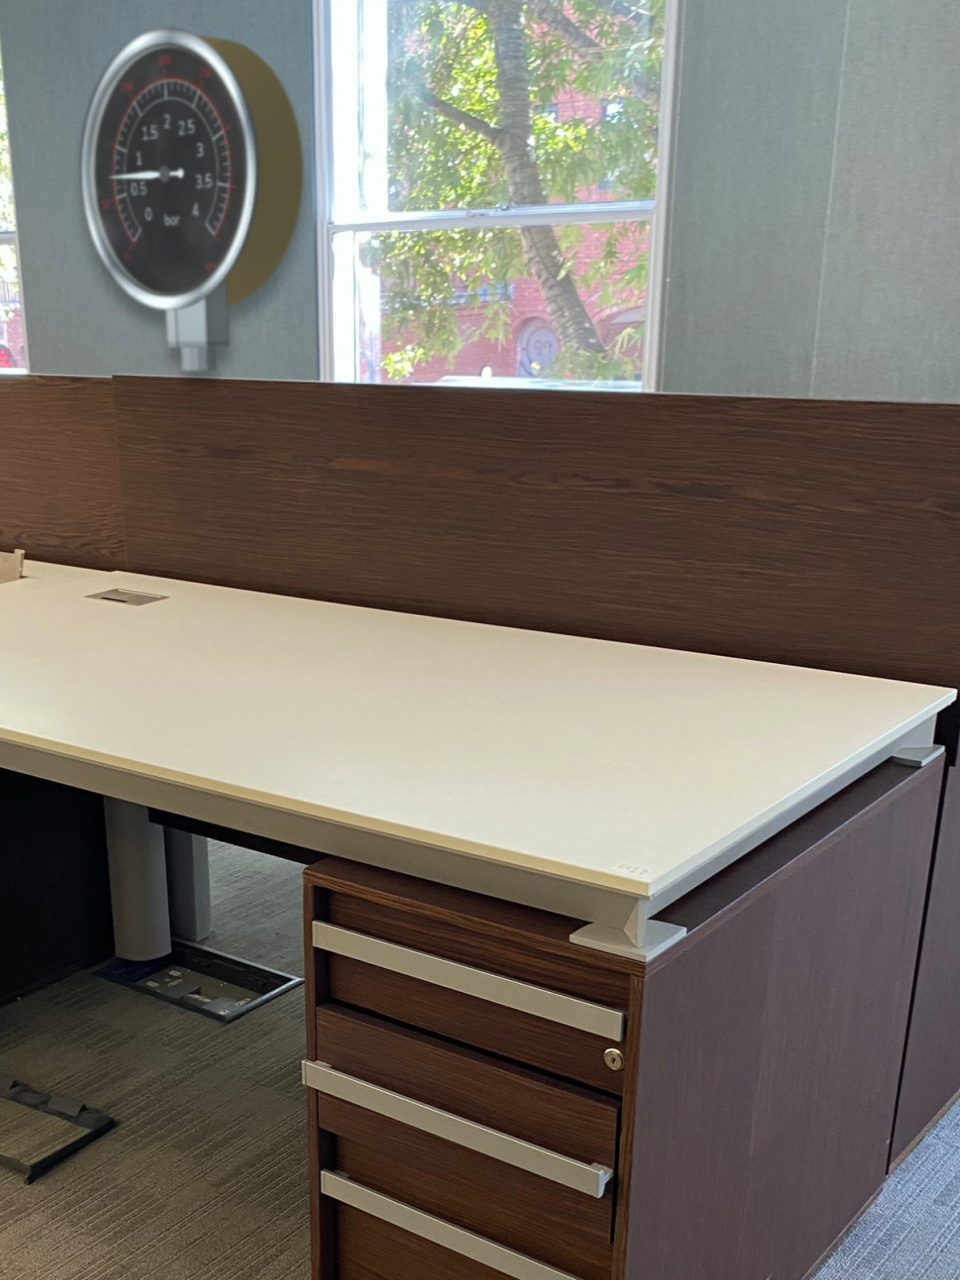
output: **0.7** bar
